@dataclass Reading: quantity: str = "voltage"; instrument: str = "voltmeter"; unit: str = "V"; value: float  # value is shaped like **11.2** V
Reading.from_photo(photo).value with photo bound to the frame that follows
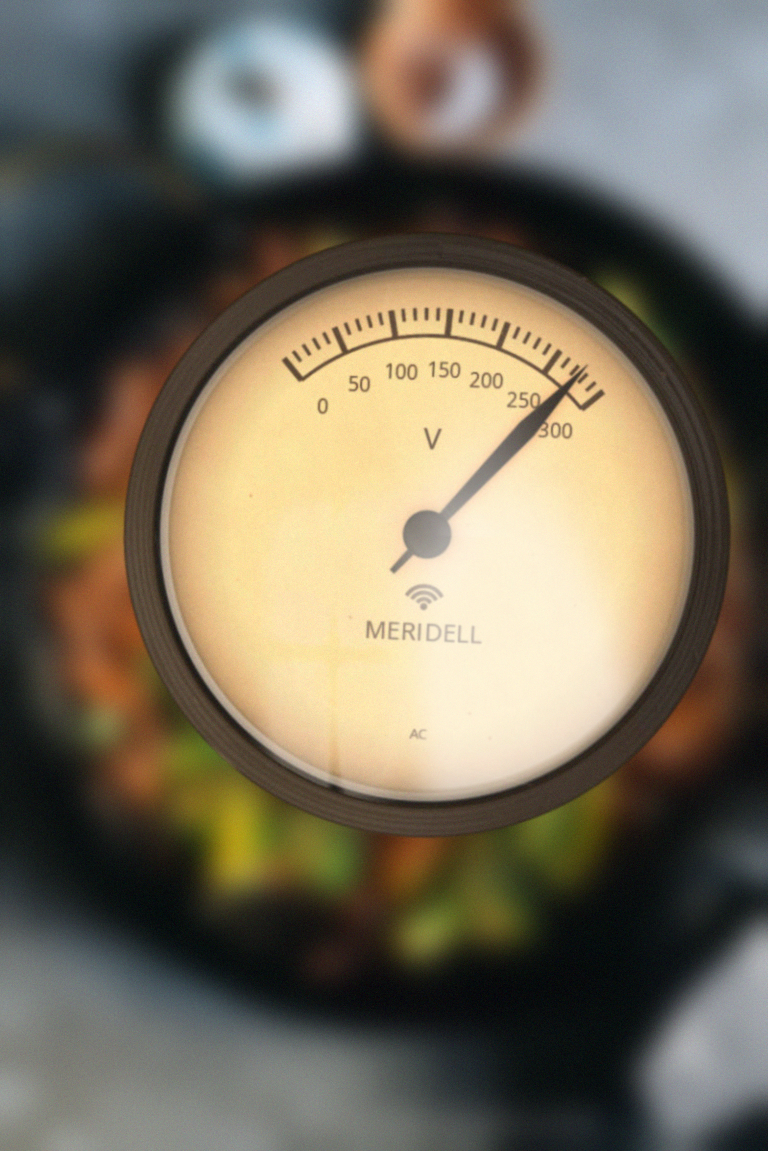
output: **275** V
